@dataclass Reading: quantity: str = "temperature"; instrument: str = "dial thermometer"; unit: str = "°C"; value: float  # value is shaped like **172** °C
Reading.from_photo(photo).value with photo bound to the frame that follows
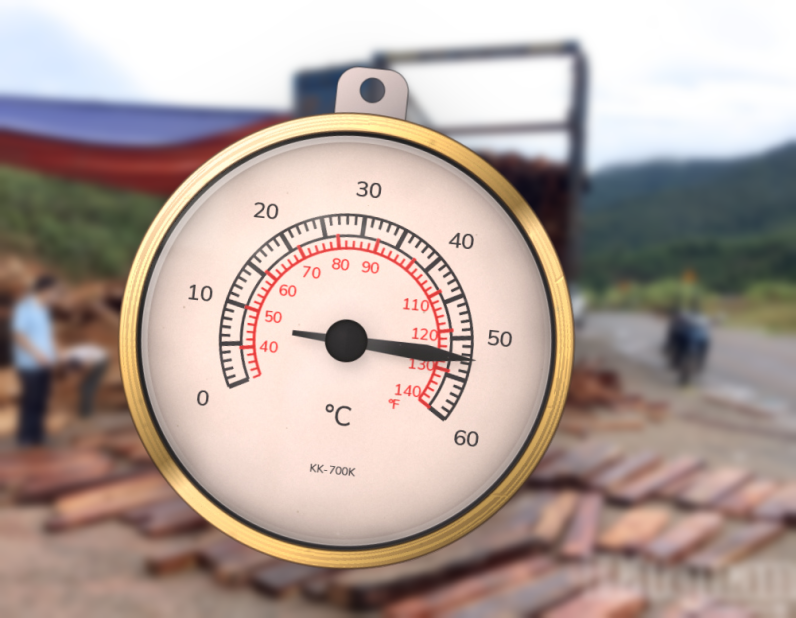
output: **52.5** °C
